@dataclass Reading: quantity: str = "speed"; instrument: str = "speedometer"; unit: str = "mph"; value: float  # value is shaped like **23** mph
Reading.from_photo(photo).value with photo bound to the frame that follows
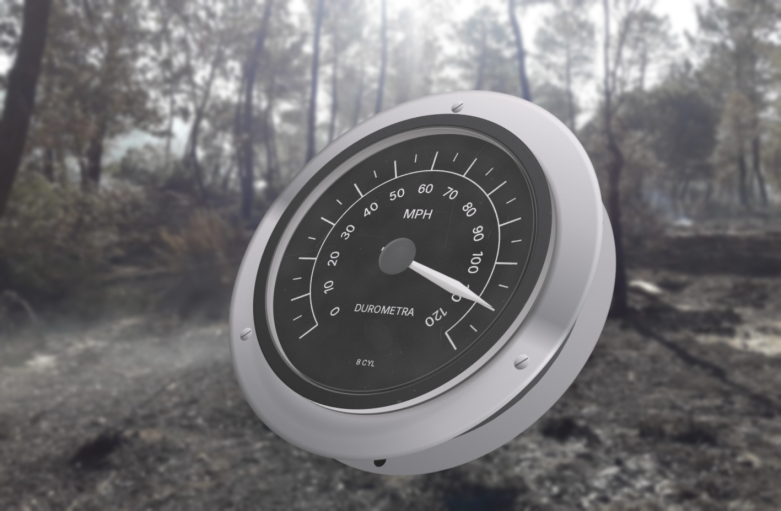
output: **110** mph
